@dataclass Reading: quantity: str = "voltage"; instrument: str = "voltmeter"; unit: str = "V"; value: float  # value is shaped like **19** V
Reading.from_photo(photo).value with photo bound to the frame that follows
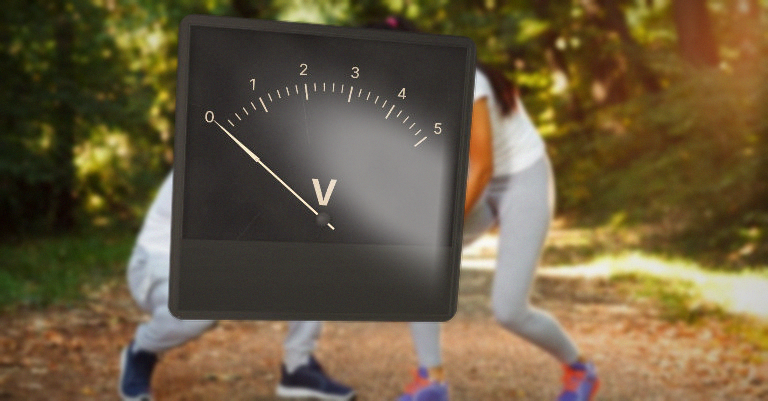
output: **0** V
